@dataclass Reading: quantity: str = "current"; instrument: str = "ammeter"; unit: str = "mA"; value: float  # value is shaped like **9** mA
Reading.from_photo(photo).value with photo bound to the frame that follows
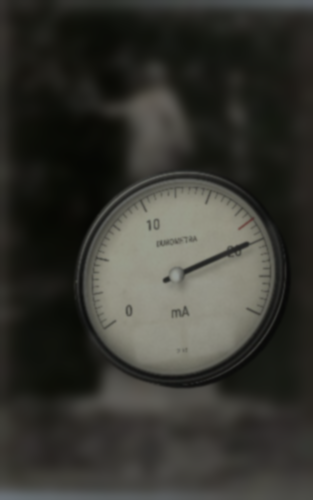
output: **20** mA
